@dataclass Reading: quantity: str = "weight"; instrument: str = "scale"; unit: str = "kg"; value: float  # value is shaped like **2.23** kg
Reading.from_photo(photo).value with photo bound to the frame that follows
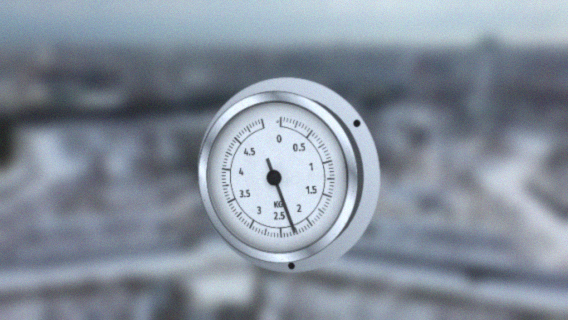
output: **2.25** kg
